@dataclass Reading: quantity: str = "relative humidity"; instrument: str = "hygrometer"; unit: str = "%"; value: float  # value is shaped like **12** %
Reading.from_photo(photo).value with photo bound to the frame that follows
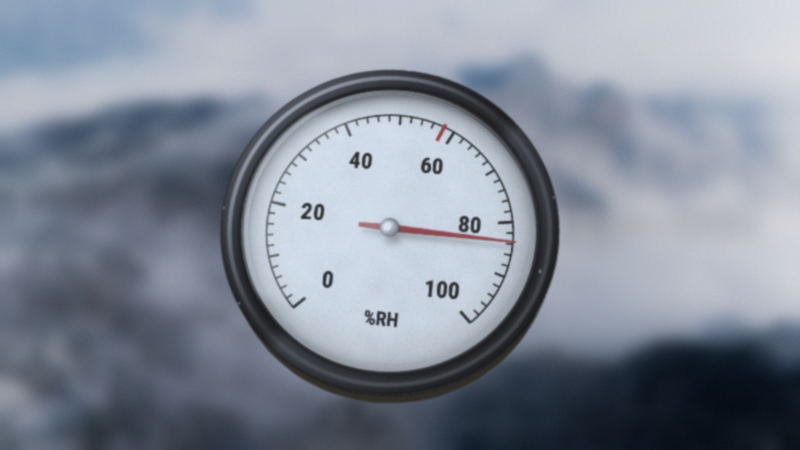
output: **84** %
